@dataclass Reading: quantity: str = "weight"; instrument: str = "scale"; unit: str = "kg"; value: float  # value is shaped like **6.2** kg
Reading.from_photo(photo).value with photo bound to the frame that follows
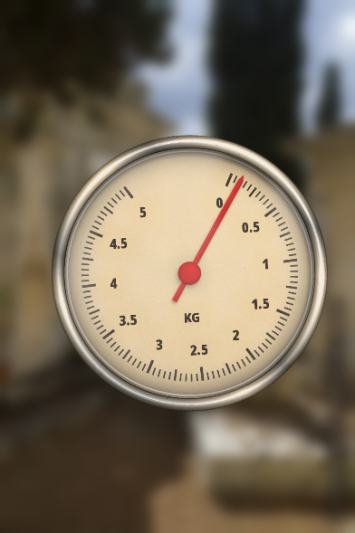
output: **0.1** kg
